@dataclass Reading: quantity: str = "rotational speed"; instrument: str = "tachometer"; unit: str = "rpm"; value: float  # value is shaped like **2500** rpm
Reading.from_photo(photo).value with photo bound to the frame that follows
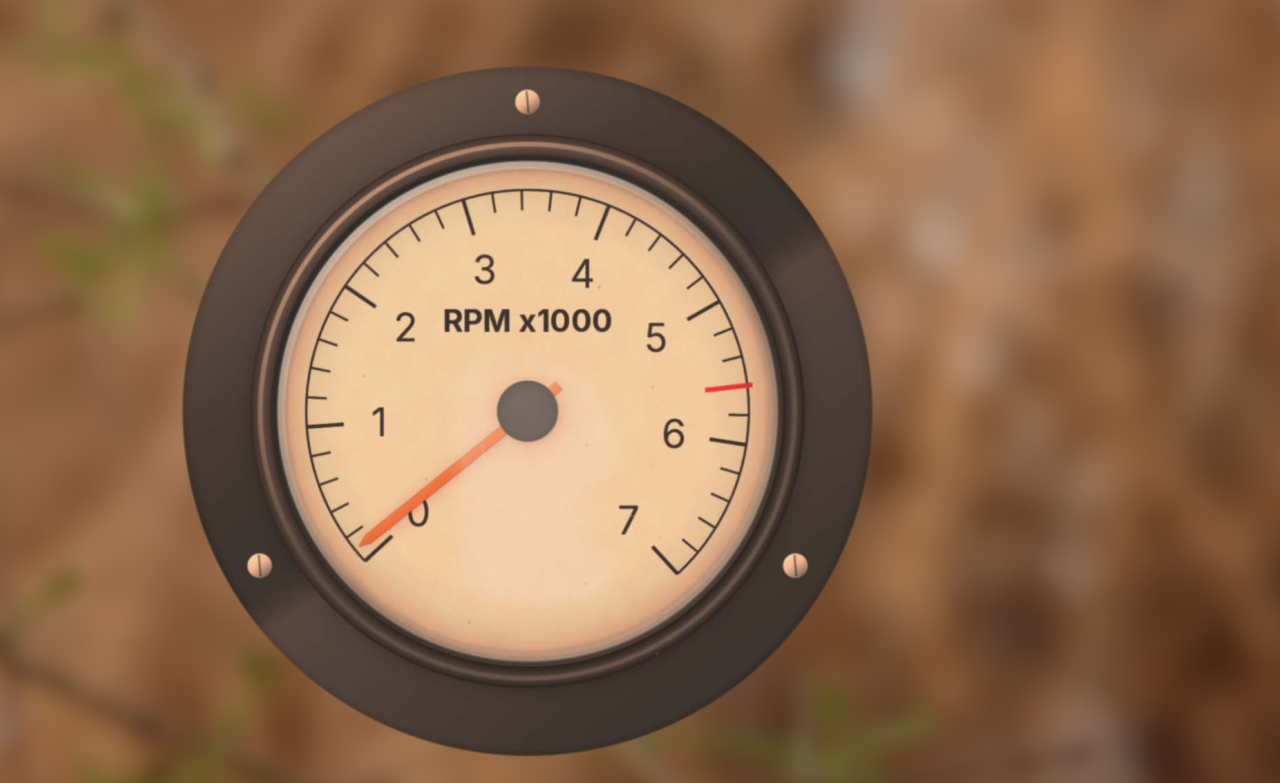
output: **100** rpm
